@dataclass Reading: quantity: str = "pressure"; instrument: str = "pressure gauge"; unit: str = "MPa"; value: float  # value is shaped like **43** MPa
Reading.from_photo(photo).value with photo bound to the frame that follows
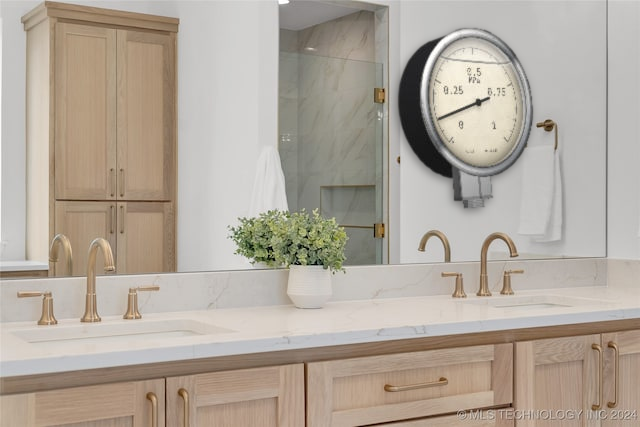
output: **0.1** MPa
